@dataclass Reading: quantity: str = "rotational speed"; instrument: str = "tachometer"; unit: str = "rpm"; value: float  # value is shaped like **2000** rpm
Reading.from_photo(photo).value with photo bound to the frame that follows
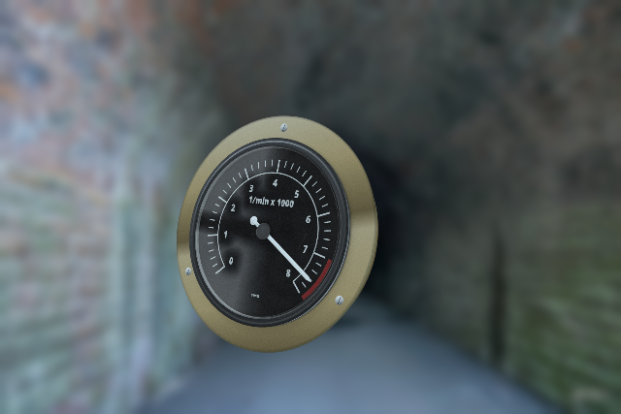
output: **7600** rpm
